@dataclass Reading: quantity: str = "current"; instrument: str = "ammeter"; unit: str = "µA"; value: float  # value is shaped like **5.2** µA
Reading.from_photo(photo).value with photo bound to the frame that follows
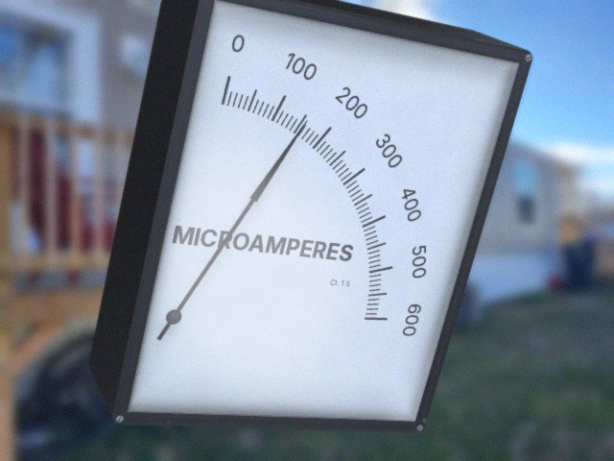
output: **150** µA
